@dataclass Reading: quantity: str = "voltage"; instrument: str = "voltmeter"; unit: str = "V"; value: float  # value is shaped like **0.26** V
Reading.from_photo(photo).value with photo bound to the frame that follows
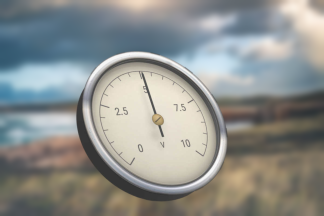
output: **5** V
